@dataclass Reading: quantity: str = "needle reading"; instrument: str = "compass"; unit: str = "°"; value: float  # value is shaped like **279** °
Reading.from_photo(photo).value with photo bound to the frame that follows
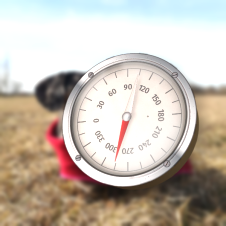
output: **285** °
